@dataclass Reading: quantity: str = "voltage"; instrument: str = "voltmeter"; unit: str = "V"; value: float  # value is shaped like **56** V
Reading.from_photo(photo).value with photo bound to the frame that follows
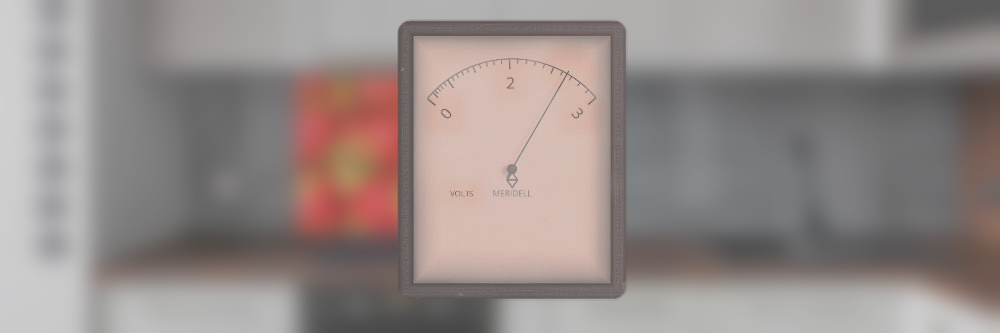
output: **2.65** V
